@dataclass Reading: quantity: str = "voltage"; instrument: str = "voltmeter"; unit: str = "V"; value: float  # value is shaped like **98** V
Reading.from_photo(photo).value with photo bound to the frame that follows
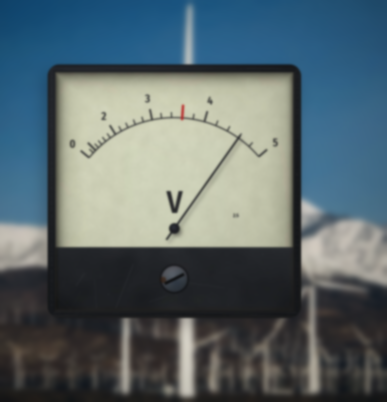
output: **4.6** V
